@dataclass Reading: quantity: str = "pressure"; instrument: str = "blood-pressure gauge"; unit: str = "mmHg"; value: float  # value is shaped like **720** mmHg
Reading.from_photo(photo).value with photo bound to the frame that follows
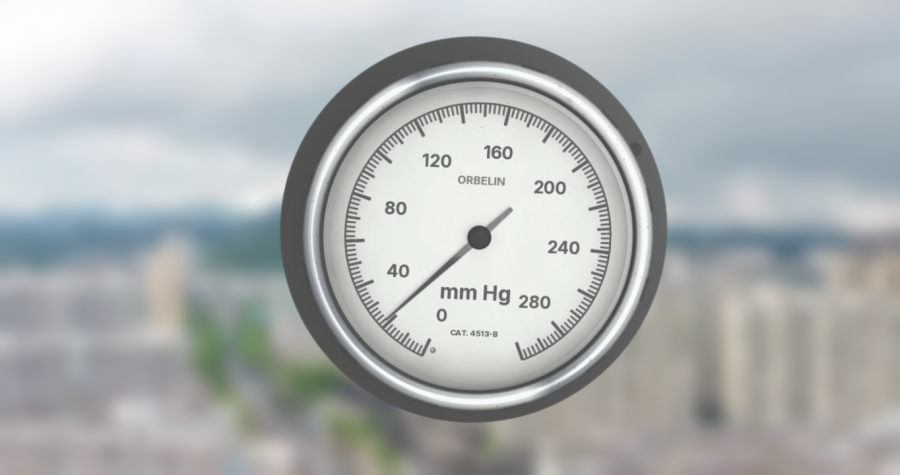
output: **22** mmHg
